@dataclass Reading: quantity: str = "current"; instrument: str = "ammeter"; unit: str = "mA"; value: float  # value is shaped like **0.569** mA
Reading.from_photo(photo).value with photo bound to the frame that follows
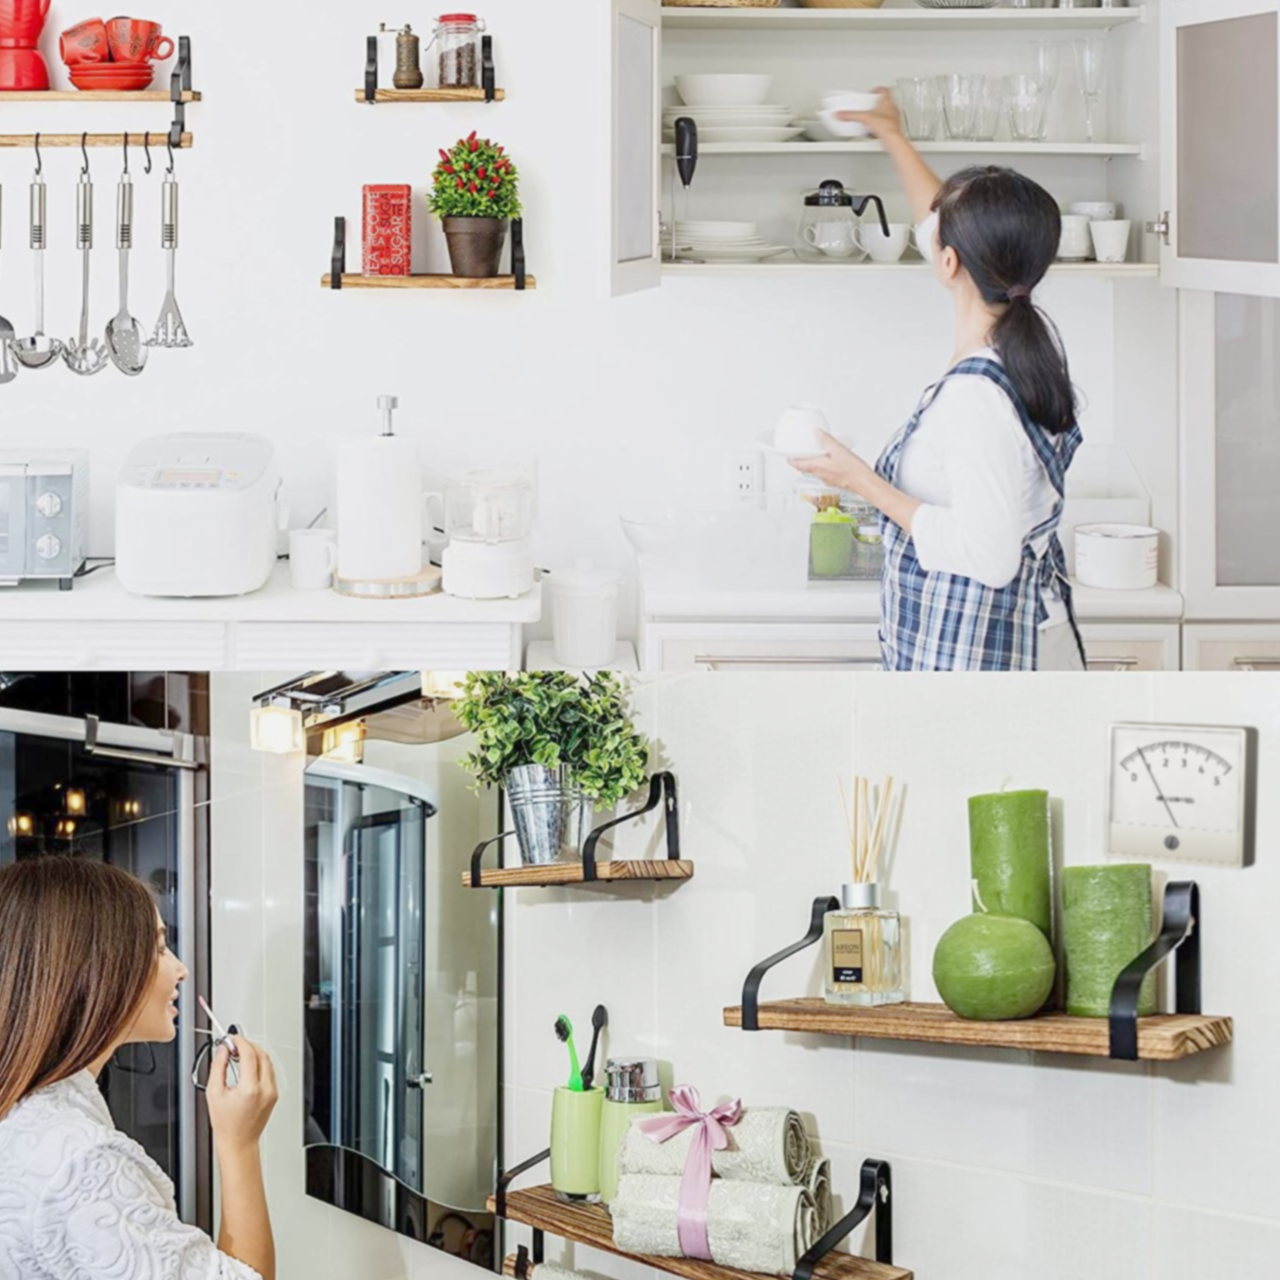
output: **1** mA
